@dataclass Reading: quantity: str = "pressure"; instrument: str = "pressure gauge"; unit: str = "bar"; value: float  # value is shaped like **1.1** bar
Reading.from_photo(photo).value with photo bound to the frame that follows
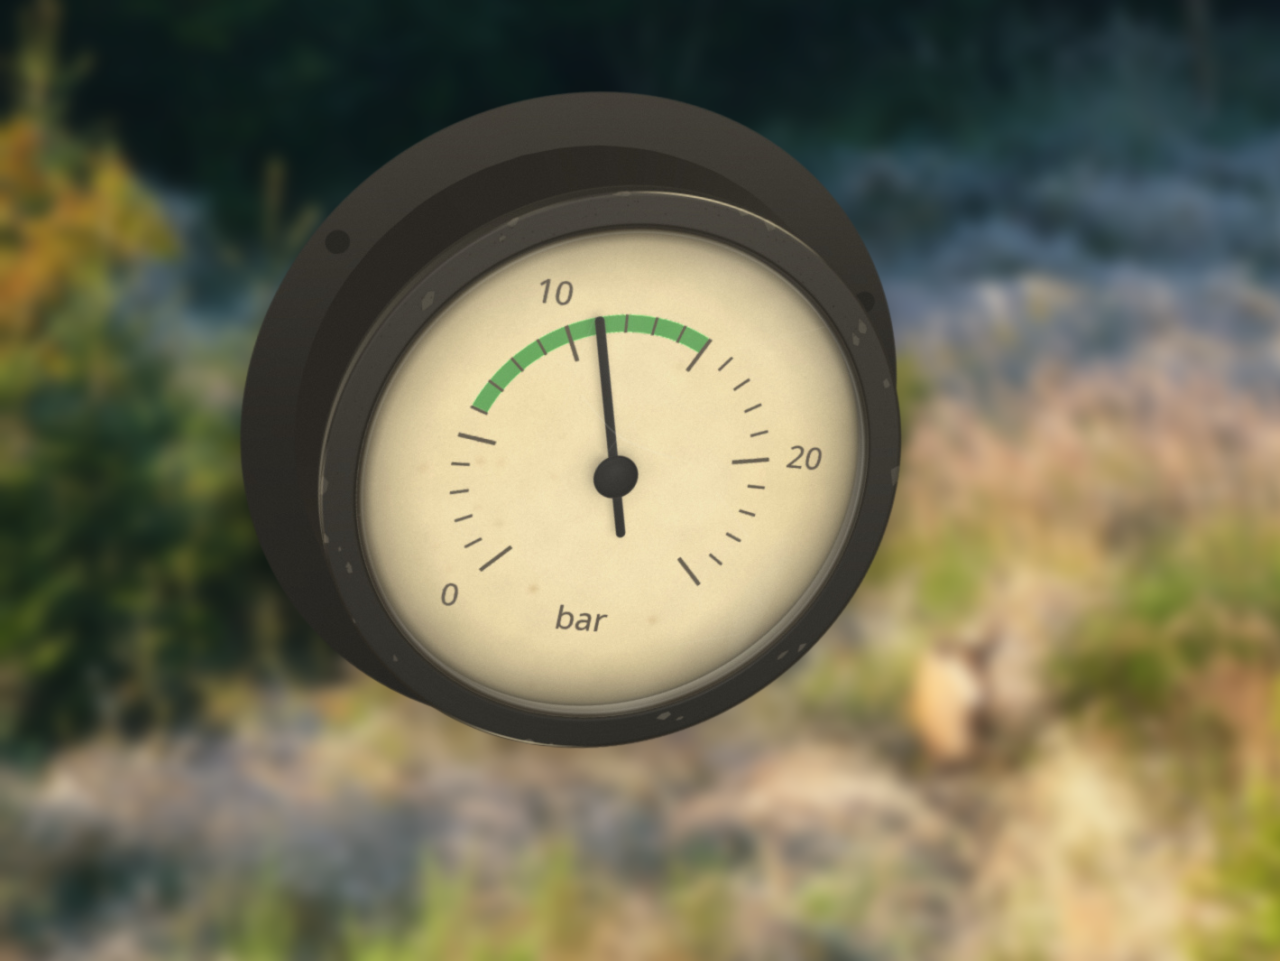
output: **11** bar
